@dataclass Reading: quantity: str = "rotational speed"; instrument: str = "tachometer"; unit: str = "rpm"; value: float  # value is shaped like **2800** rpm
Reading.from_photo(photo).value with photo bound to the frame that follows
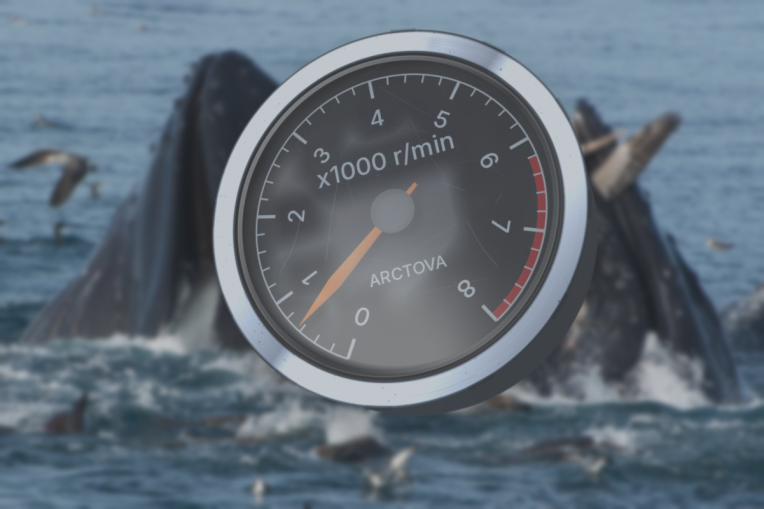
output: **600** rpm
